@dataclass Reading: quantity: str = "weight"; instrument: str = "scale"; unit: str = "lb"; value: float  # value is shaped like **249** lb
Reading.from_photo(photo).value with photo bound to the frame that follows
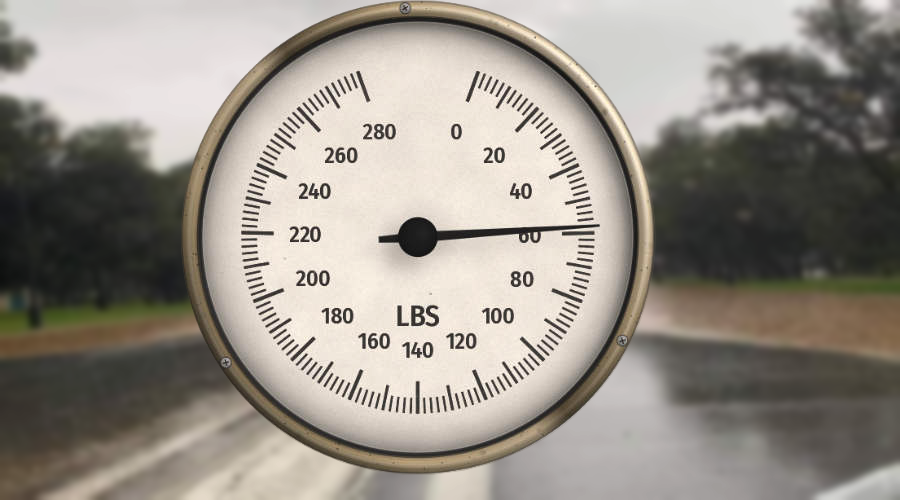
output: **58** lb
